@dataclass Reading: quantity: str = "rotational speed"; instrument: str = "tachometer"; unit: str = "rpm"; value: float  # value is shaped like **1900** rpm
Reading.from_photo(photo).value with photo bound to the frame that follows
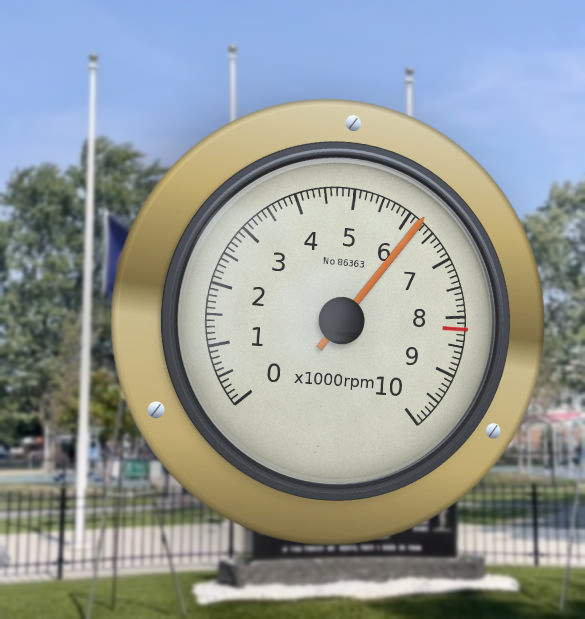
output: **6200** rpm
